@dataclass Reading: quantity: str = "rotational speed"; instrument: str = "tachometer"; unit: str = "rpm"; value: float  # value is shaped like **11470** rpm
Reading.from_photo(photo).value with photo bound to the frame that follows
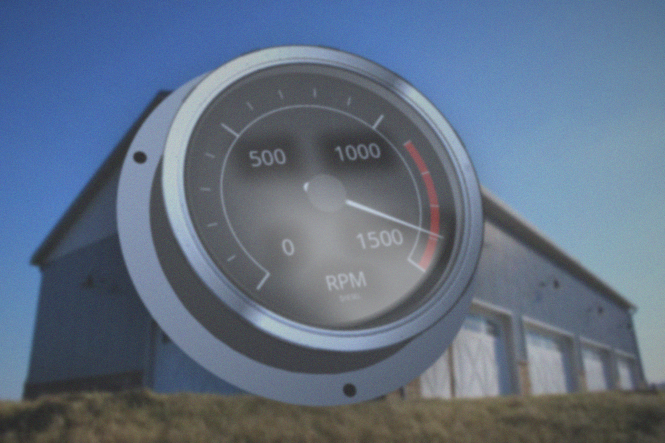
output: **1400** rpm
